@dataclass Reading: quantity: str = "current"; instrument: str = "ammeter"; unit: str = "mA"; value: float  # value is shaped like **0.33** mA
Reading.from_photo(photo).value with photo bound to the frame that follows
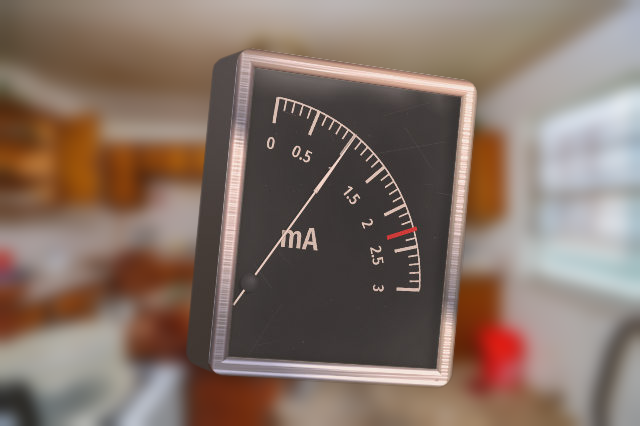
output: **1** mA
